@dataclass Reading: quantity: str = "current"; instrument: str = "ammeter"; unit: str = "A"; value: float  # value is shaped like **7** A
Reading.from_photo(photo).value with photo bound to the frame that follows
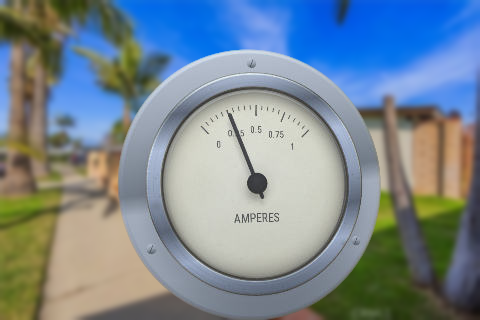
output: **0.25** A
